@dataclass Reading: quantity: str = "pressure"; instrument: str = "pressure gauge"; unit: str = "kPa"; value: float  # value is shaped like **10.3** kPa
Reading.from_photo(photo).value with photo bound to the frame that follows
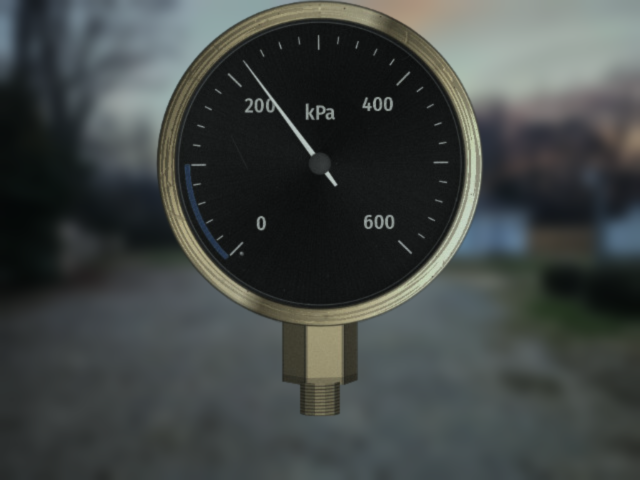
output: **220** kPa
